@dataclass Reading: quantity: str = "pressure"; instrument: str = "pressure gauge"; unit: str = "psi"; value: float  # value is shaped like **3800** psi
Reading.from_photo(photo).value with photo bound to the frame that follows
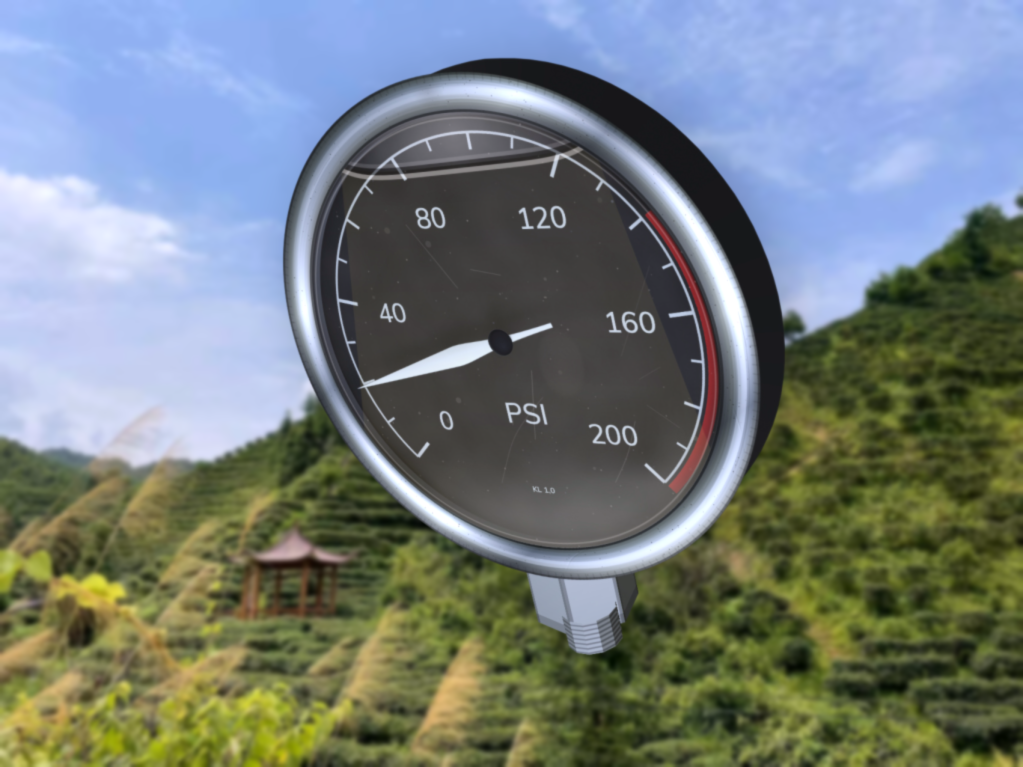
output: **20** psi
